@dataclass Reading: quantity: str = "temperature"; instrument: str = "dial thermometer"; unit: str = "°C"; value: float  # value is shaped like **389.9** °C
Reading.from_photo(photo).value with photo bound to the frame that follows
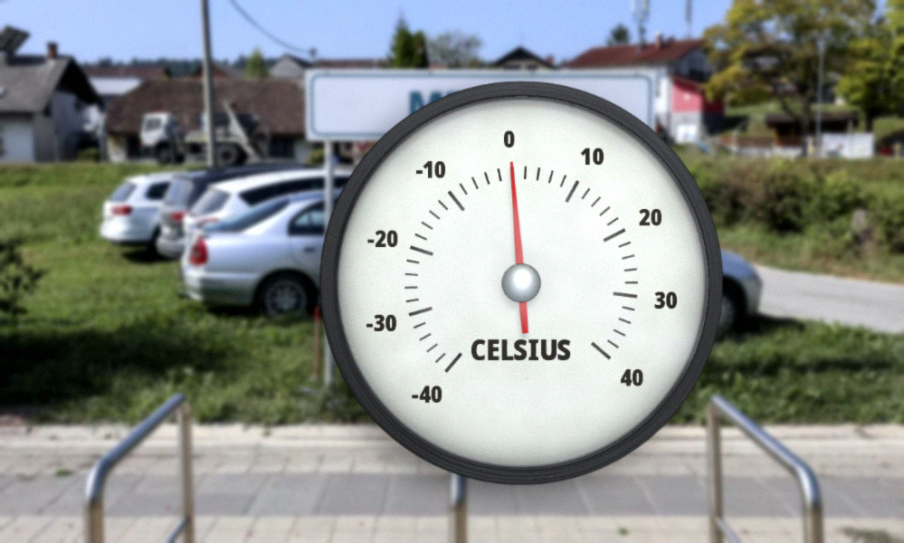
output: **0** °C
